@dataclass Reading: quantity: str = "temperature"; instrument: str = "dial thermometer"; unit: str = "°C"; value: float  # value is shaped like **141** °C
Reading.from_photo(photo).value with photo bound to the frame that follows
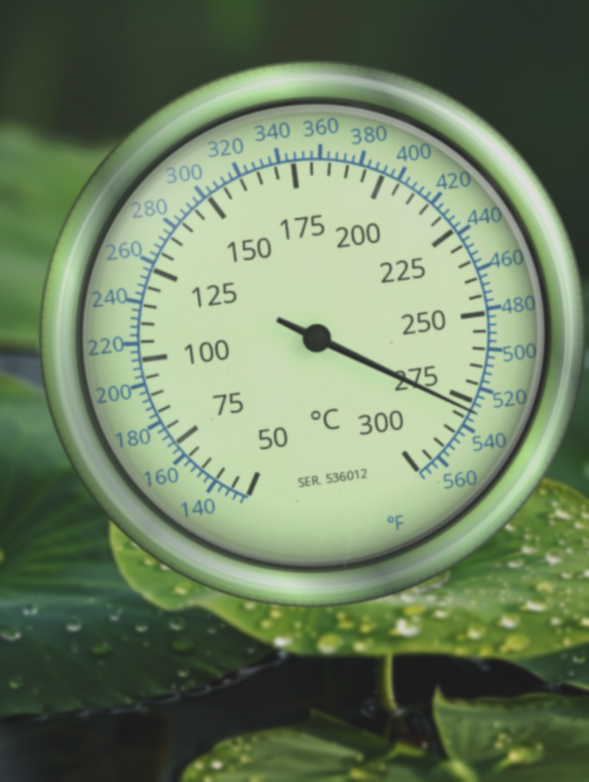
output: **277.5** °C
